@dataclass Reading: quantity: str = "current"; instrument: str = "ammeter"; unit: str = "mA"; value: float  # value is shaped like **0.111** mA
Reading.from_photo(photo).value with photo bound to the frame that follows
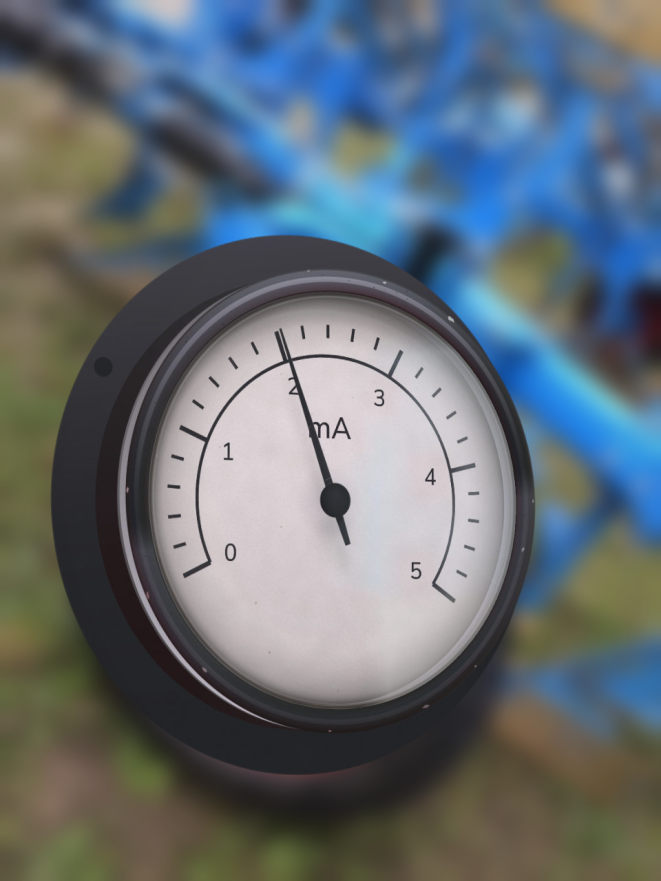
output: **2** mA
